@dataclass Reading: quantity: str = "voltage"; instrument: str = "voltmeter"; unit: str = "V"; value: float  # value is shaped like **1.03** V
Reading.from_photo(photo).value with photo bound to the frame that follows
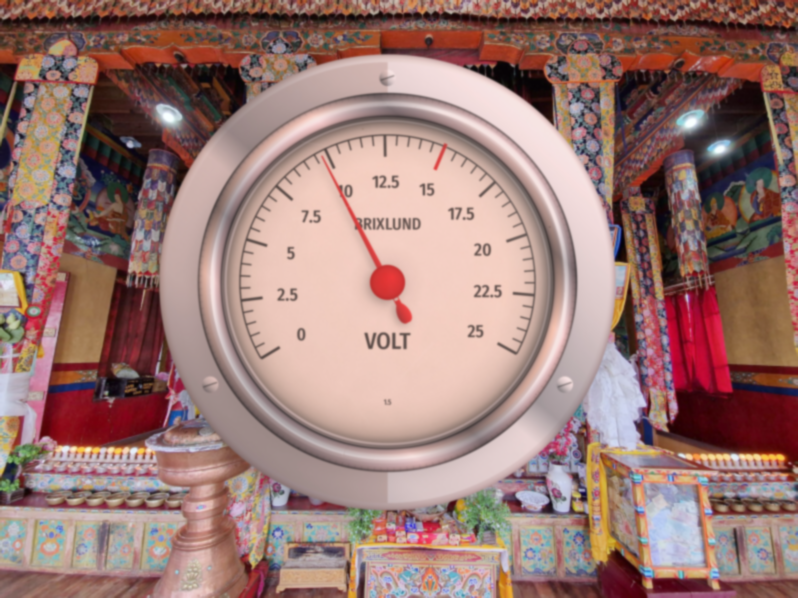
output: **9.75** V
